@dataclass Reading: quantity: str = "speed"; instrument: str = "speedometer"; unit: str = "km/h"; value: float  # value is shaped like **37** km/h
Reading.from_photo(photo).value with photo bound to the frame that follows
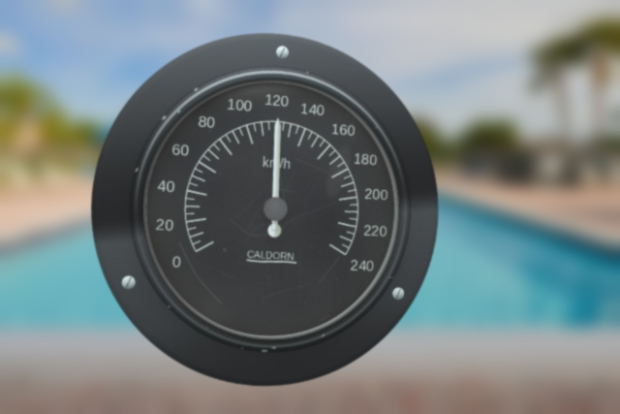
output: **120** km/h
